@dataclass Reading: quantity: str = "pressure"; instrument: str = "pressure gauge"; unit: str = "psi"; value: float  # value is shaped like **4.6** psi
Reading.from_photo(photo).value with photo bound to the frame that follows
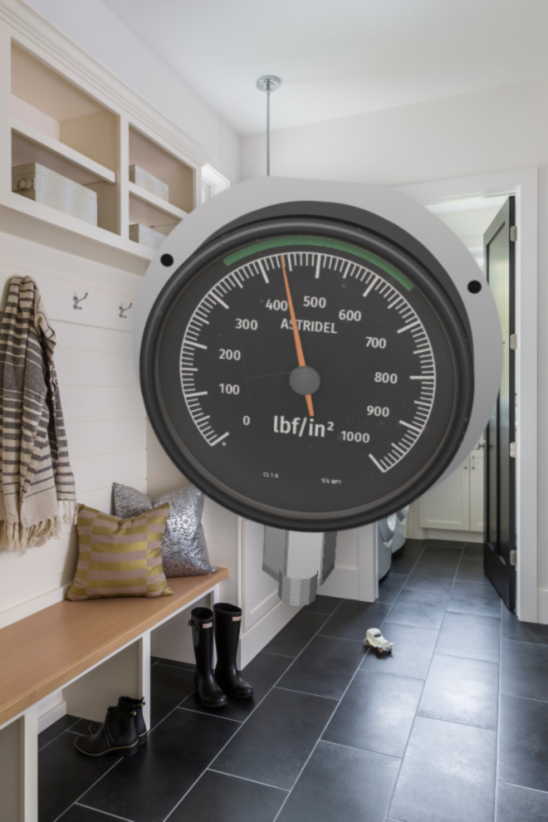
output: **440** psi
